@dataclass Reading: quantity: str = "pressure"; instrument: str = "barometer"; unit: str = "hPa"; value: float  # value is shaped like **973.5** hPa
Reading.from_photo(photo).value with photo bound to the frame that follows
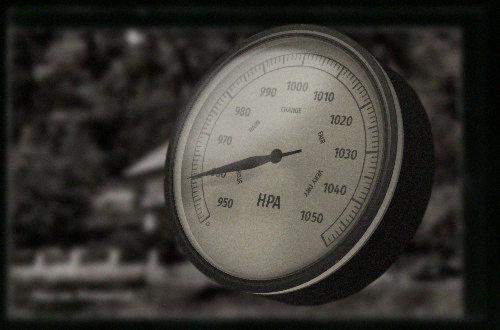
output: **960** hPa
